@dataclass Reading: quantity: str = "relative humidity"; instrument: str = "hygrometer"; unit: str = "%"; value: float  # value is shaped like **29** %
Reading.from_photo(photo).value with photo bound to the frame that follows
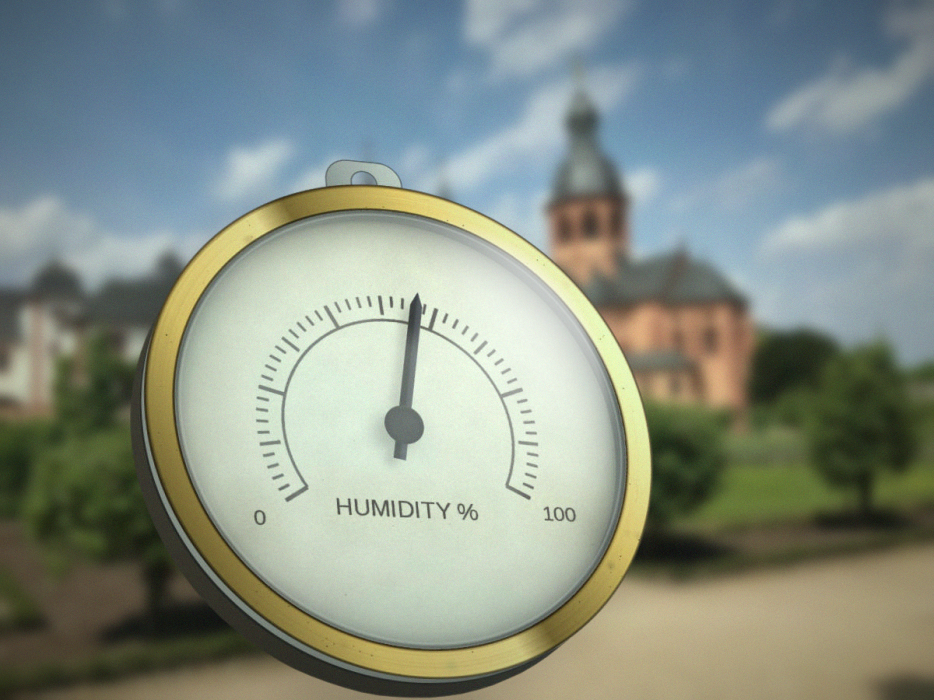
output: **56** %
